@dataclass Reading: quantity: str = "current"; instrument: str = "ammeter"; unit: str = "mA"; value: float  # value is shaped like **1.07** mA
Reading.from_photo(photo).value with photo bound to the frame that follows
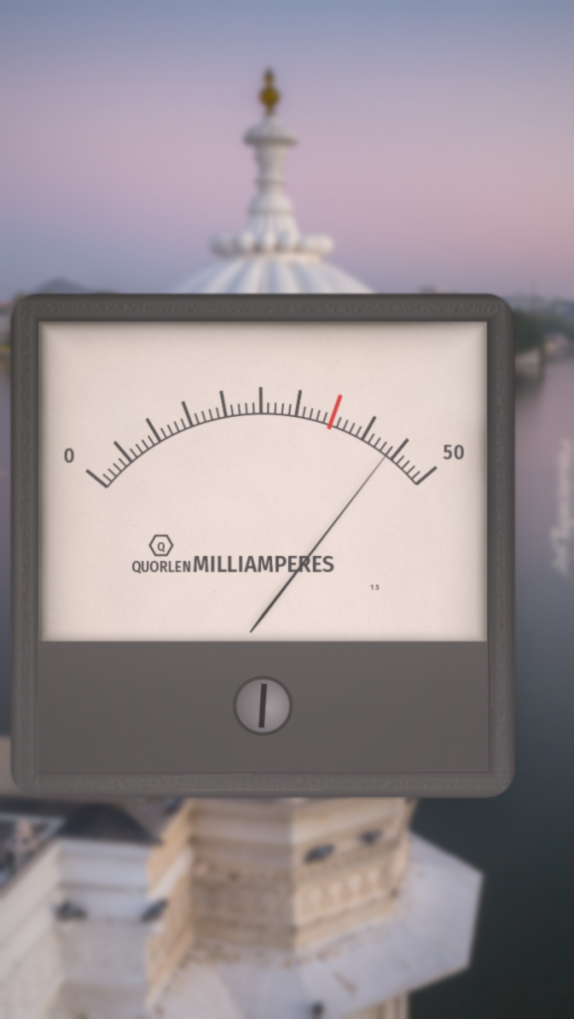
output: **44** mA
